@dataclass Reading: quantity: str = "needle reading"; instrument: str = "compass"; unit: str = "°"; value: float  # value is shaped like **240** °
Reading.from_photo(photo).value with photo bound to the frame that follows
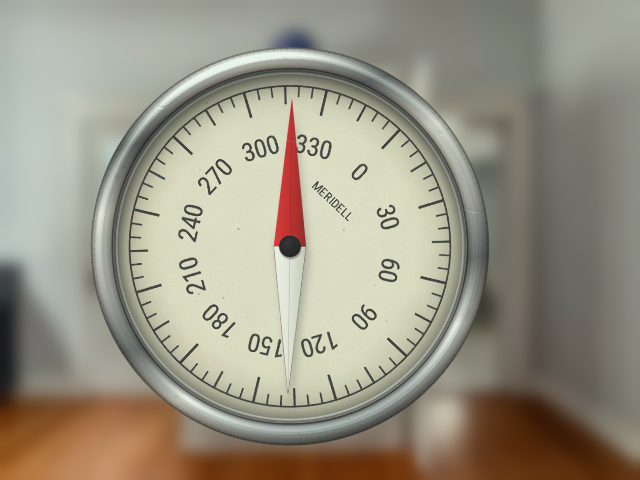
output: **317.5** °
